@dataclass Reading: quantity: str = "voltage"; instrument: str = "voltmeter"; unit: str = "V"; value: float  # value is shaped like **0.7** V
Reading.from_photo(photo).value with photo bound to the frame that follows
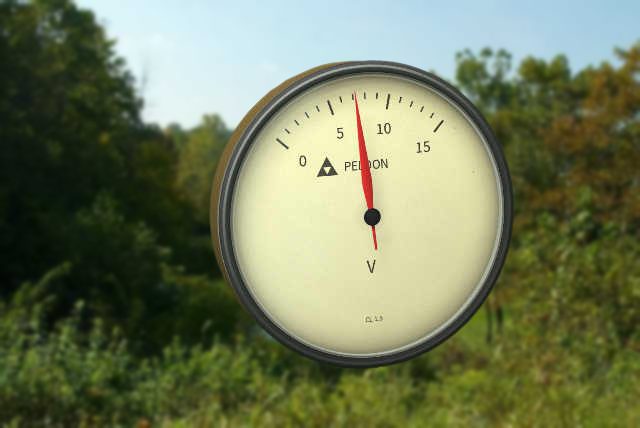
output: **7** V
